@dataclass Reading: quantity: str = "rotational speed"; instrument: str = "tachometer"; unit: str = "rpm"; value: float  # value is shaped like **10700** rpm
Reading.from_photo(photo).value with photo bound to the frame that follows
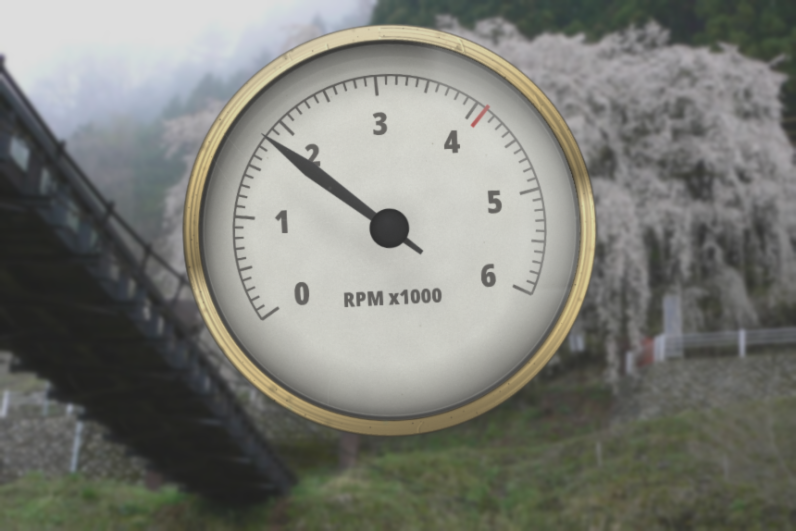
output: **1800** rpm
